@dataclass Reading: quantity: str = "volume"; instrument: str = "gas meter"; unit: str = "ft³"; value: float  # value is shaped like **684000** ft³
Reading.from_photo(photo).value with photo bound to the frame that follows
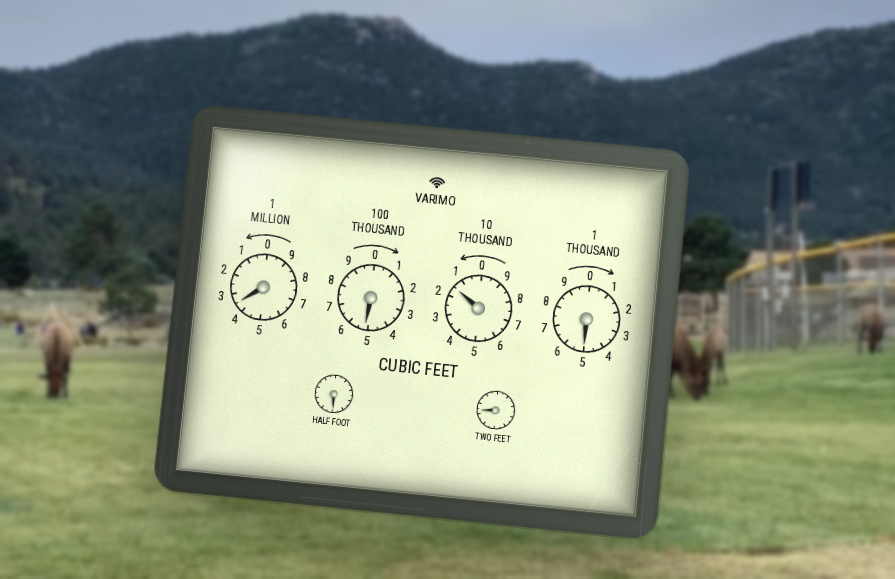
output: **351500** ft³
